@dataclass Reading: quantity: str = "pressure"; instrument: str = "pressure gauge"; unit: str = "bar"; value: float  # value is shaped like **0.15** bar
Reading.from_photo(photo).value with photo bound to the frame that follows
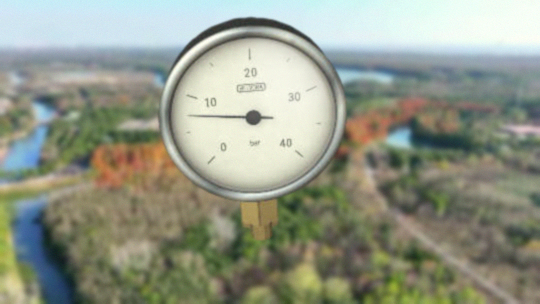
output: **7.5** bar
